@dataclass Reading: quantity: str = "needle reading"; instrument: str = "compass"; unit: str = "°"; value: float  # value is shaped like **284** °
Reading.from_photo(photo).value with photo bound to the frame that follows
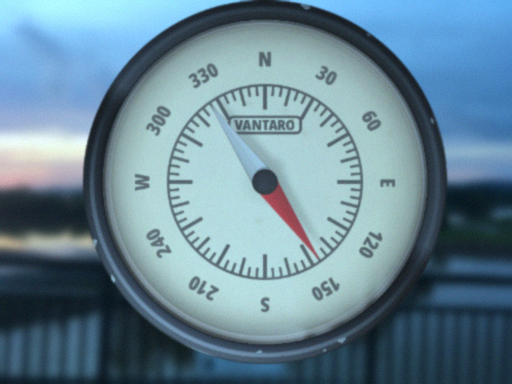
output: **145** °
